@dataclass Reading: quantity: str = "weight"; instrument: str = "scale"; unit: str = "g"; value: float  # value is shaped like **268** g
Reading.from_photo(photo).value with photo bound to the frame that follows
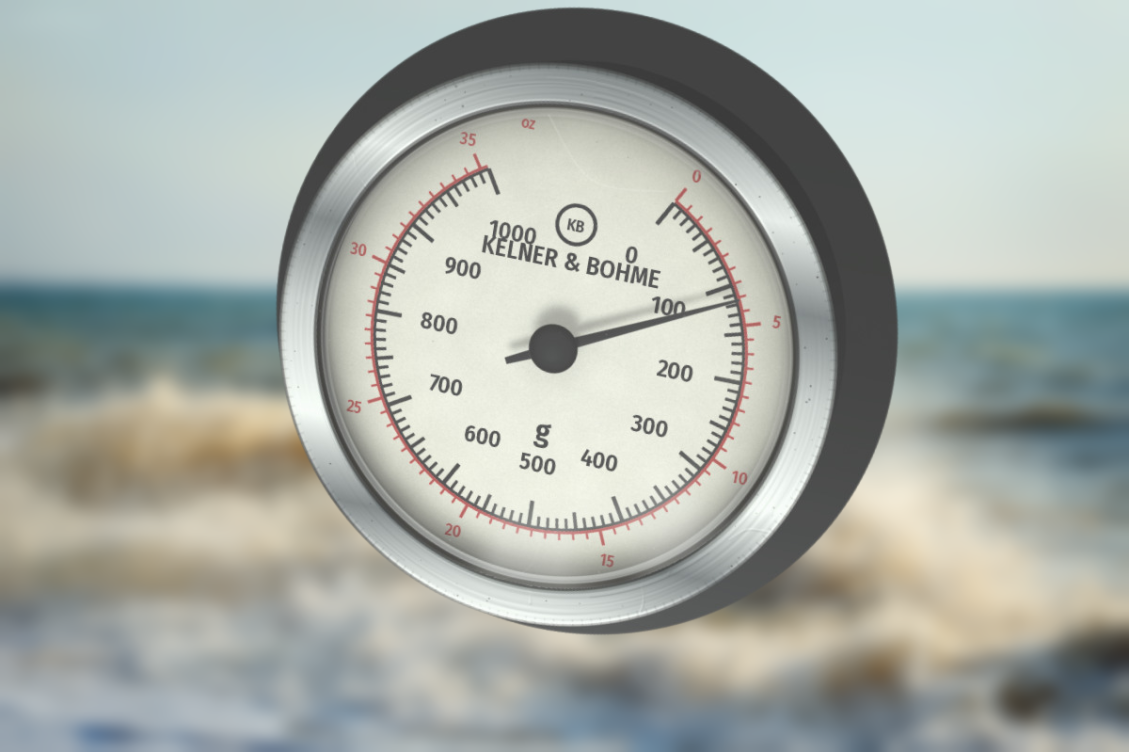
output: **115** g
